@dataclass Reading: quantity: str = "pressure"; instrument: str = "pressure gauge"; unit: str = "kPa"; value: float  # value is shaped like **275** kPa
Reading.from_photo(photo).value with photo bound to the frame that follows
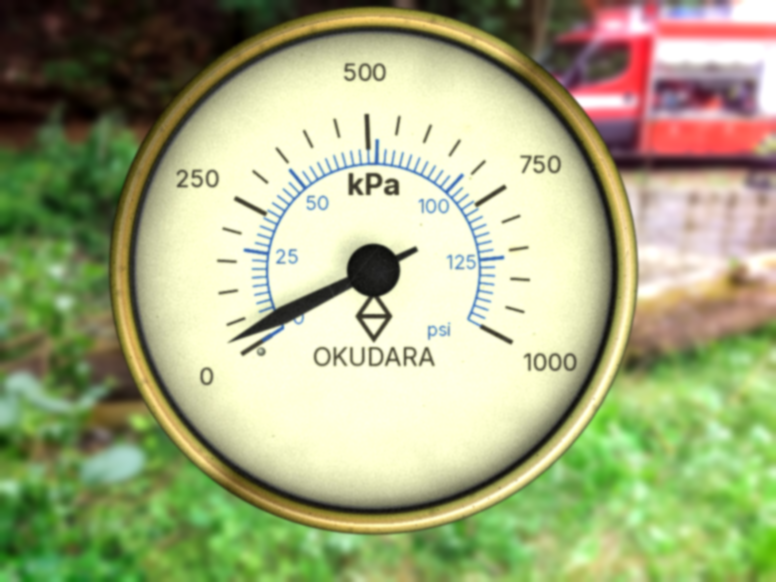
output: **25** kPa
